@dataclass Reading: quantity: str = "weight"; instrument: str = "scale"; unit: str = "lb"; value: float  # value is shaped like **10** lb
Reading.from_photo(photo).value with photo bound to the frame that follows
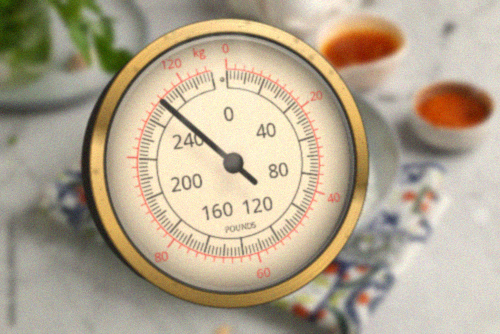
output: **250** lb
